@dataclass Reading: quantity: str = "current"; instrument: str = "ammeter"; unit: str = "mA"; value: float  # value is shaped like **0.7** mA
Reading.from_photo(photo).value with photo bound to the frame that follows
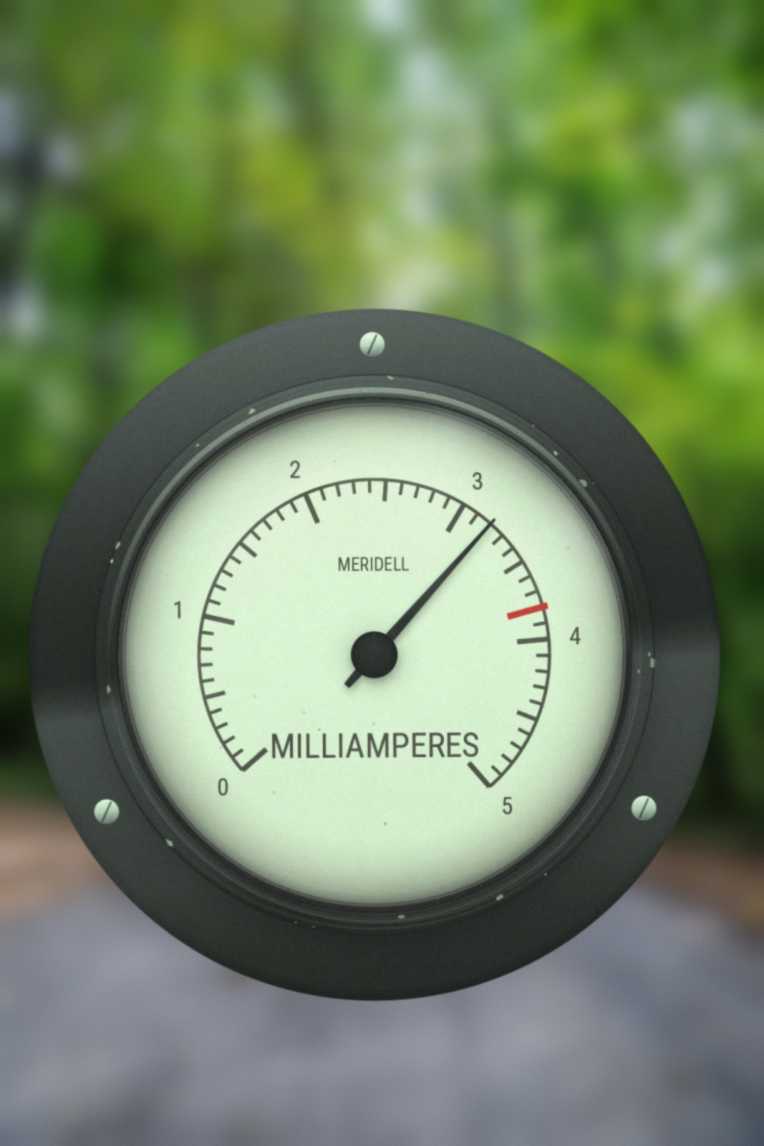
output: **3.2** mA
